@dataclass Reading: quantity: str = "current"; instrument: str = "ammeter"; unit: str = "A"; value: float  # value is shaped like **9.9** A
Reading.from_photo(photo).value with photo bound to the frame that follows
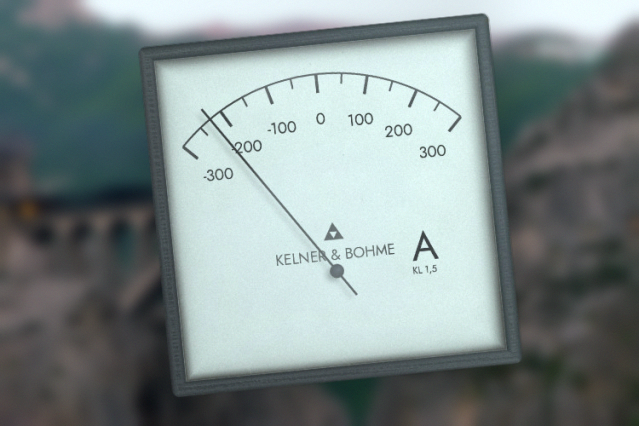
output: **-225** A
